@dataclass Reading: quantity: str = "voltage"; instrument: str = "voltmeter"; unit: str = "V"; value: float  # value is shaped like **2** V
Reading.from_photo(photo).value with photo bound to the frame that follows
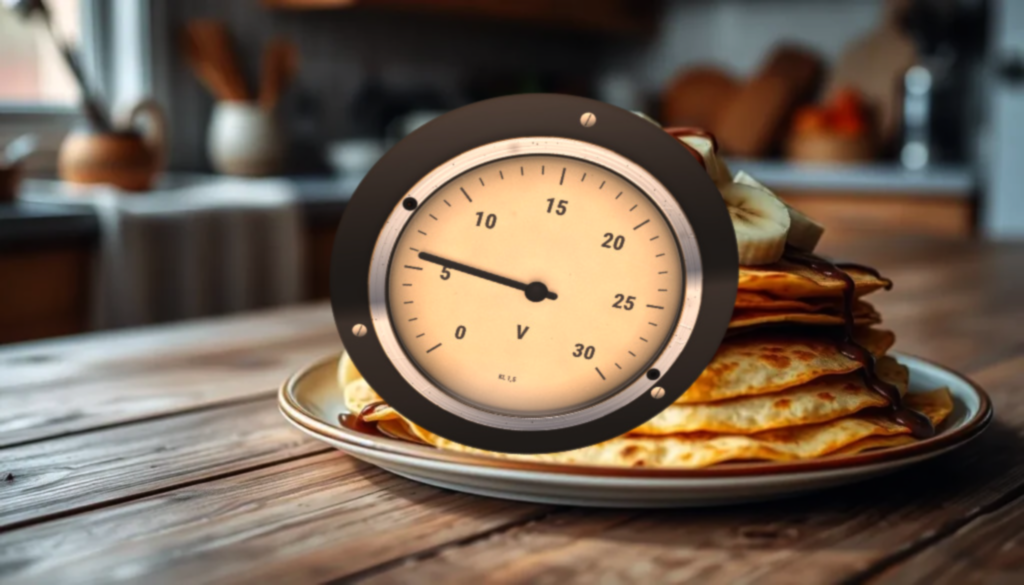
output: **6** V
